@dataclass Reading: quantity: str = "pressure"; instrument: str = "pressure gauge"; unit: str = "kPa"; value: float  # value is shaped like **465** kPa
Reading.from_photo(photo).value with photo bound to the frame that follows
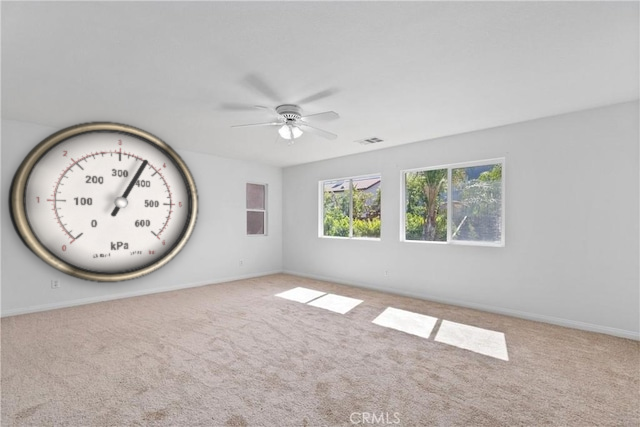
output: **360** kPa
